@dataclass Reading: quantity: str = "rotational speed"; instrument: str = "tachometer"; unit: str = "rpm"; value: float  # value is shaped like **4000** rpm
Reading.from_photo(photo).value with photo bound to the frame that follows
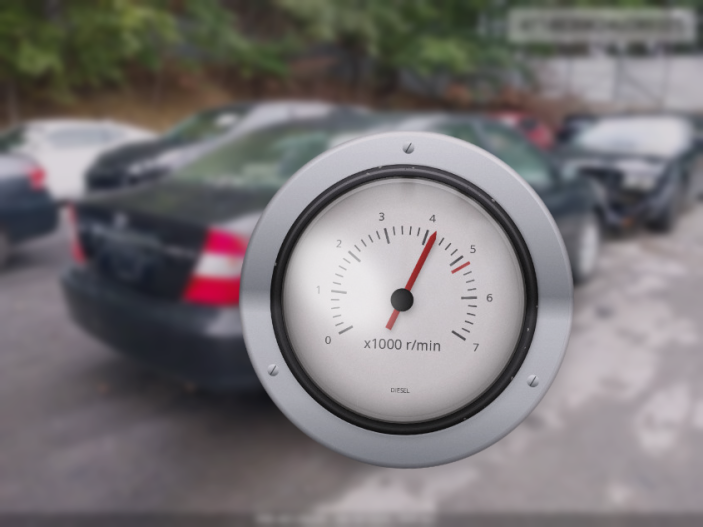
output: **4200** rpm
